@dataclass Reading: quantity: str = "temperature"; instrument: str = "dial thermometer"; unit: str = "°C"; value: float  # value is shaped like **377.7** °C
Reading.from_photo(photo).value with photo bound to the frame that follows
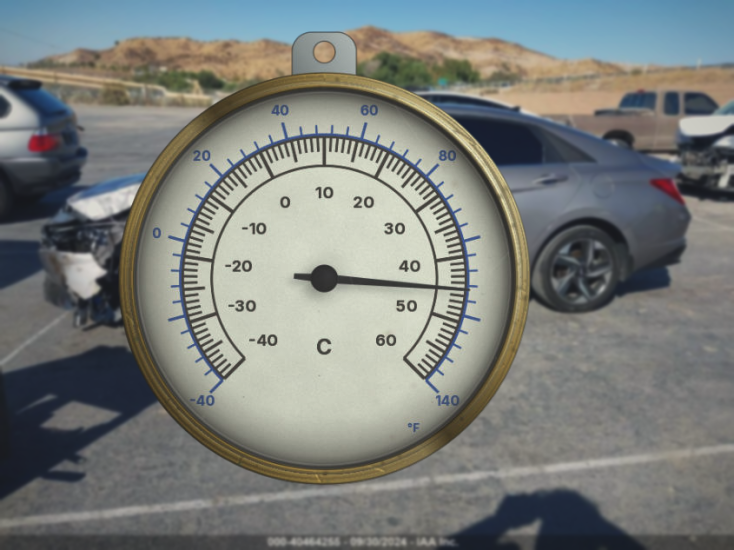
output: **45** °C
